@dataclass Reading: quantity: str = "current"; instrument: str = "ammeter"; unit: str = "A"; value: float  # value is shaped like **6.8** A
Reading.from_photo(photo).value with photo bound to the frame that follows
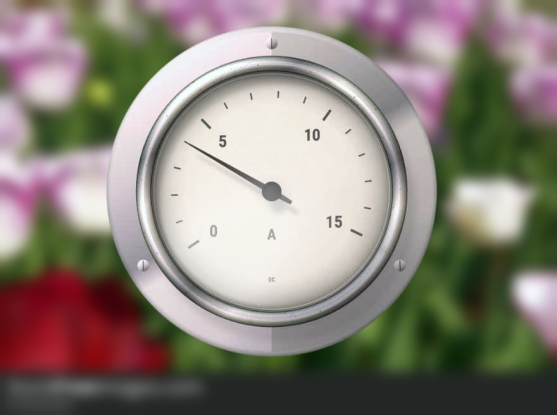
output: **4** A
